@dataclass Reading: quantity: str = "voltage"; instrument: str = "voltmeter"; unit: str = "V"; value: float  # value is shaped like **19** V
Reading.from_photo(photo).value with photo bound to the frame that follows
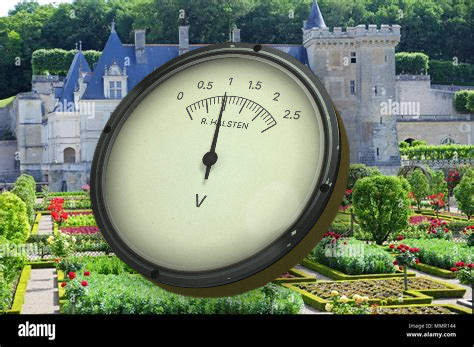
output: **1** V
